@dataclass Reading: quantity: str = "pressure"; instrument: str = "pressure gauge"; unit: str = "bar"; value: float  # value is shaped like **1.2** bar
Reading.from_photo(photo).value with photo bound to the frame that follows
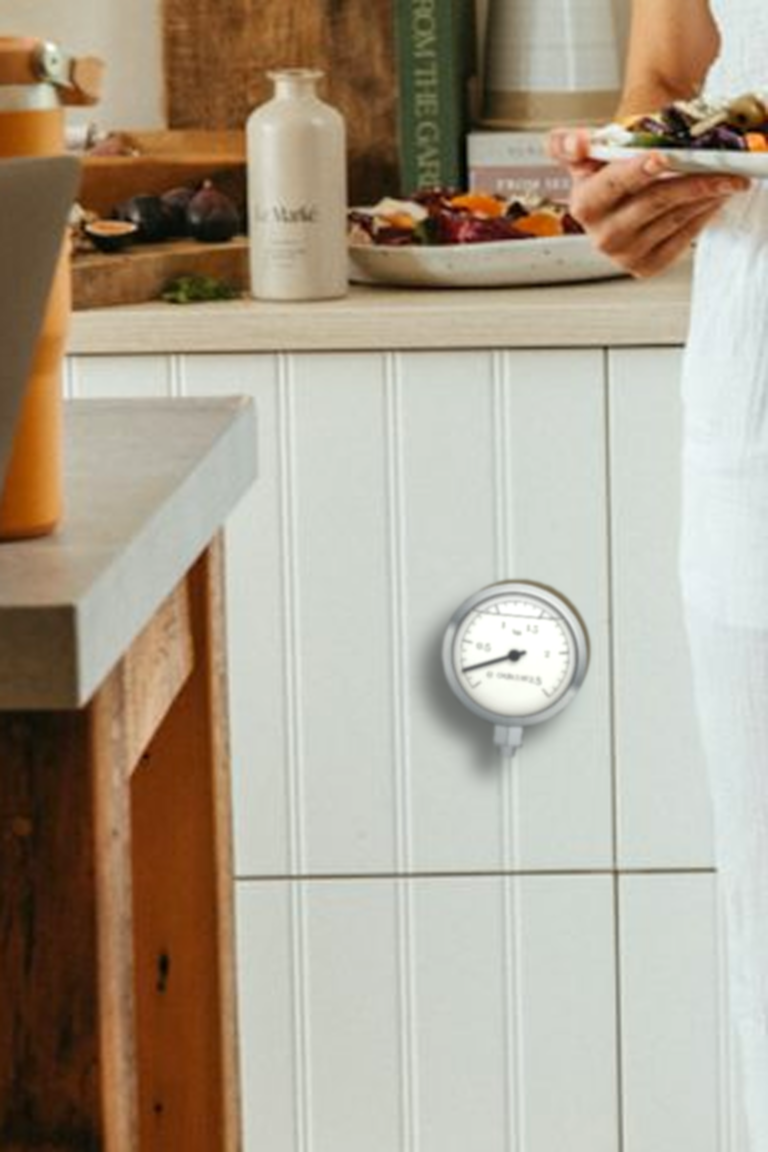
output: **0.2** bar
